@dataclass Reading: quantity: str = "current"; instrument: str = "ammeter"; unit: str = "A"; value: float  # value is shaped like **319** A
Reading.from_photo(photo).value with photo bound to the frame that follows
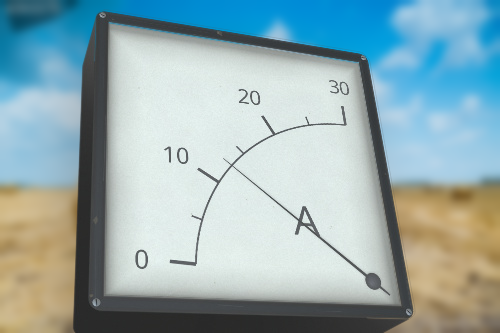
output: **12.5** A
